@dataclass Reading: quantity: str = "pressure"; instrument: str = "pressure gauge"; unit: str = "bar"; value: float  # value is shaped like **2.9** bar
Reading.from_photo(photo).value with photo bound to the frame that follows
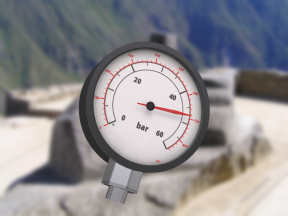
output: **47.5** bar
